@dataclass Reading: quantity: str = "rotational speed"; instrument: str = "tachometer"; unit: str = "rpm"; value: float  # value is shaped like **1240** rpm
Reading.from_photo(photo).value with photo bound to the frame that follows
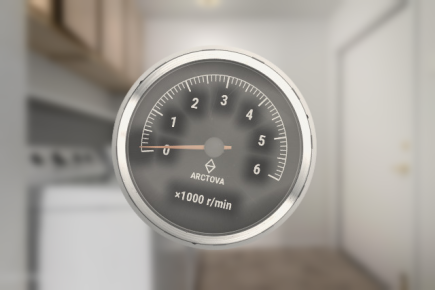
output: **100** rpm
